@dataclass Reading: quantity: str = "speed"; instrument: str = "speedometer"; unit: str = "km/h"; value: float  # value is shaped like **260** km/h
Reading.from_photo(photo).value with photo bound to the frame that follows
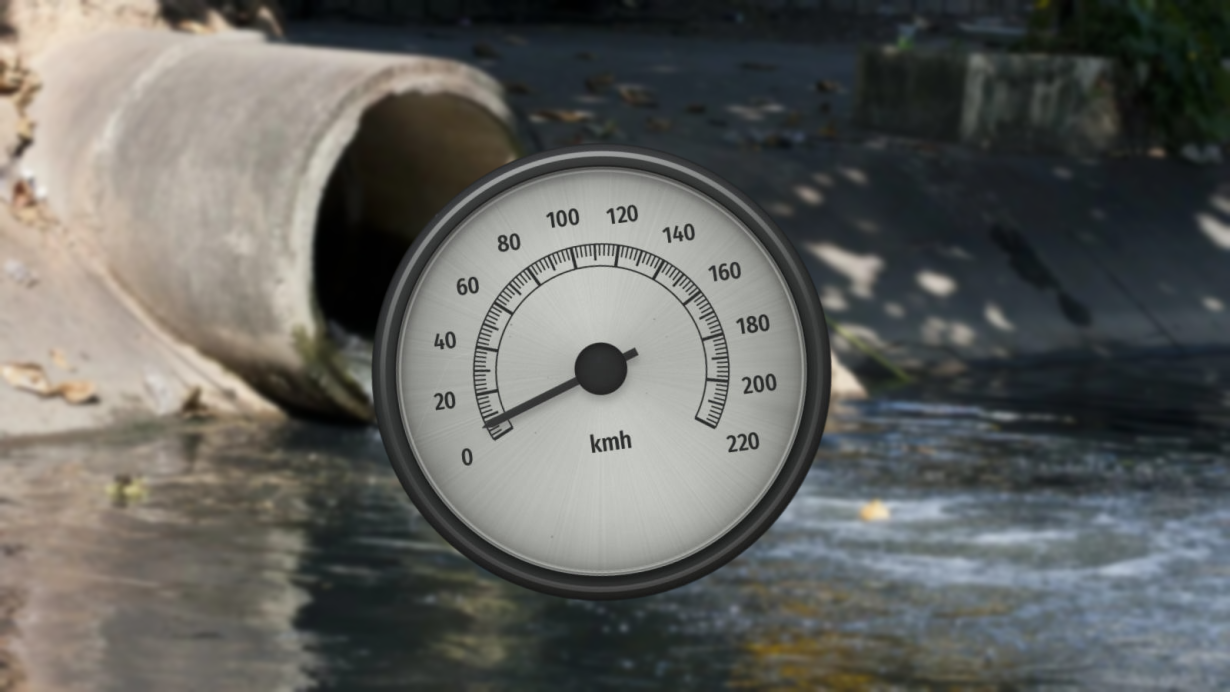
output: **6** km/h
